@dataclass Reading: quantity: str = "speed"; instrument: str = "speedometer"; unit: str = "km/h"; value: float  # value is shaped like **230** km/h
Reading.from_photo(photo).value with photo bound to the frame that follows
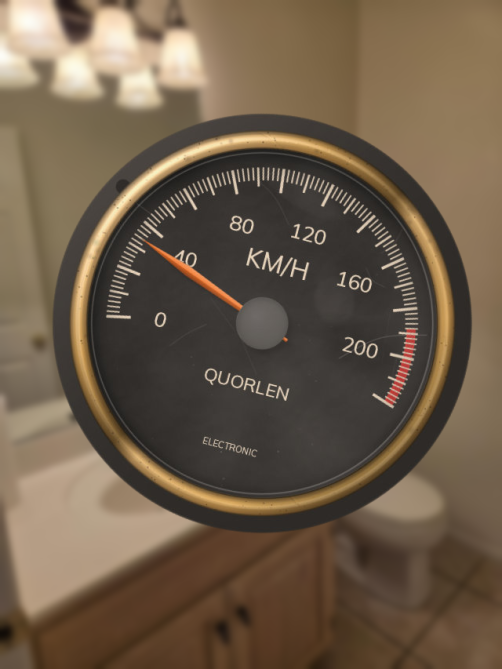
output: **34** km/h
